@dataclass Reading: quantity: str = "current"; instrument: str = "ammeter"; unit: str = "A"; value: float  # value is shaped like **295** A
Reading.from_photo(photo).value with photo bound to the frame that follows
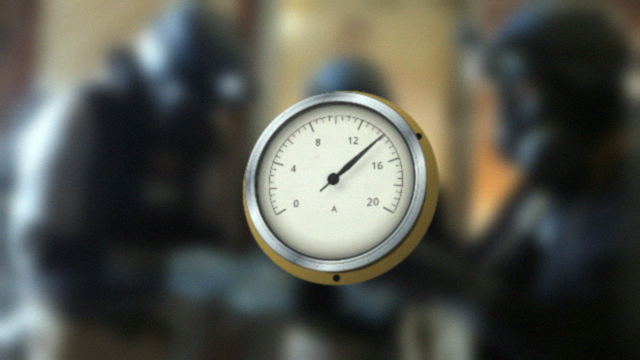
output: **14** A
